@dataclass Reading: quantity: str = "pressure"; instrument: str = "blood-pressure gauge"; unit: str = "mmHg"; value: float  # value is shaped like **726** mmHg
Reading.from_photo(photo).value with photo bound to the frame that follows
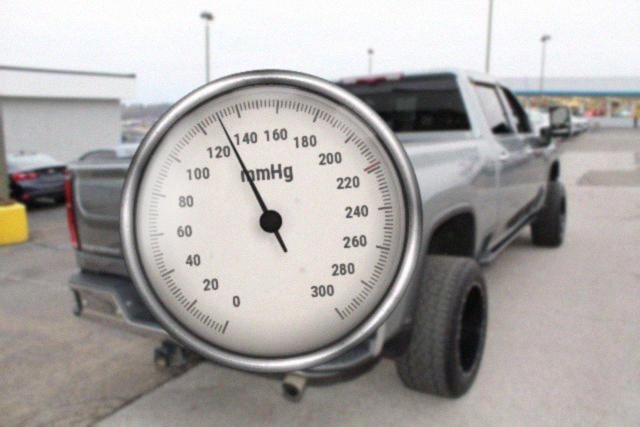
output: **130** mmHg
